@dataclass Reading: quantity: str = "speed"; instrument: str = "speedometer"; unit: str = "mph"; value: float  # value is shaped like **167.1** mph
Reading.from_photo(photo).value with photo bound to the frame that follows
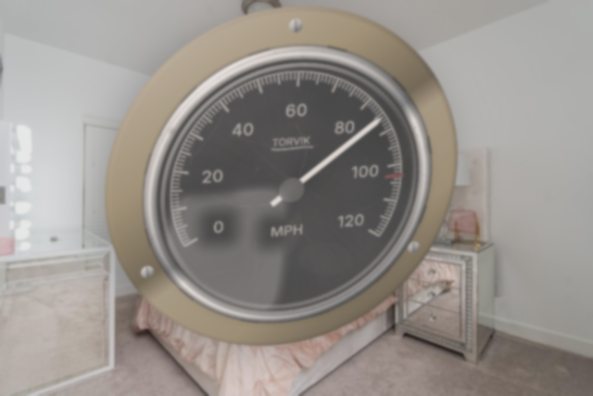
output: **85** mph
